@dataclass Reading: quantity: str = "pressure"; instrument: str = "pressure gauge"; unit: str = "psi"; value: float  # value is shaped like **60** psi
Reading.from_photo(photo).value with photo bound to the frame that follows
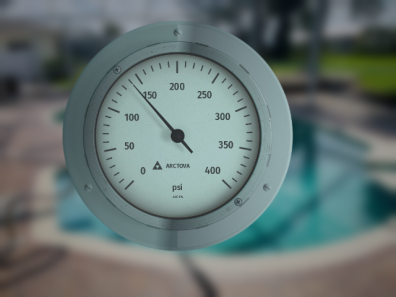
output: **140** psi
